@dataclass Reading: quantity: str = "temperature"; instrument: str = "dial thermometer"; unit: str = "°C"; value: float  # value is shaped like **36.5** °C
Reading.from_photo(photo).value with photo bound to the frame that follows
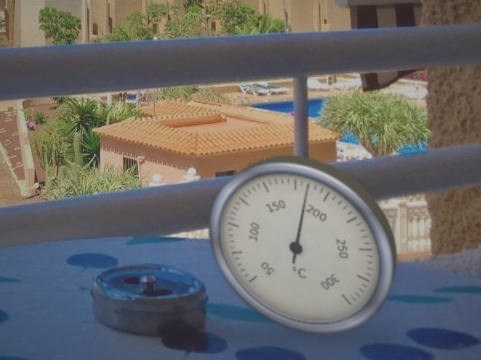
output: **185** °C
